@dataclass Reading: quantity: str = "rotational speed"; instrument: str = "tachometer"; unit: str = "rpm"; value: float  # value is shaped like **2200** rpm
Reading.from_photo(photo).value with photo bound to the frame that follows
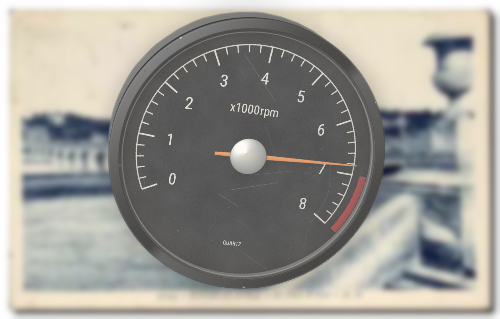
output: **6800** rpm
